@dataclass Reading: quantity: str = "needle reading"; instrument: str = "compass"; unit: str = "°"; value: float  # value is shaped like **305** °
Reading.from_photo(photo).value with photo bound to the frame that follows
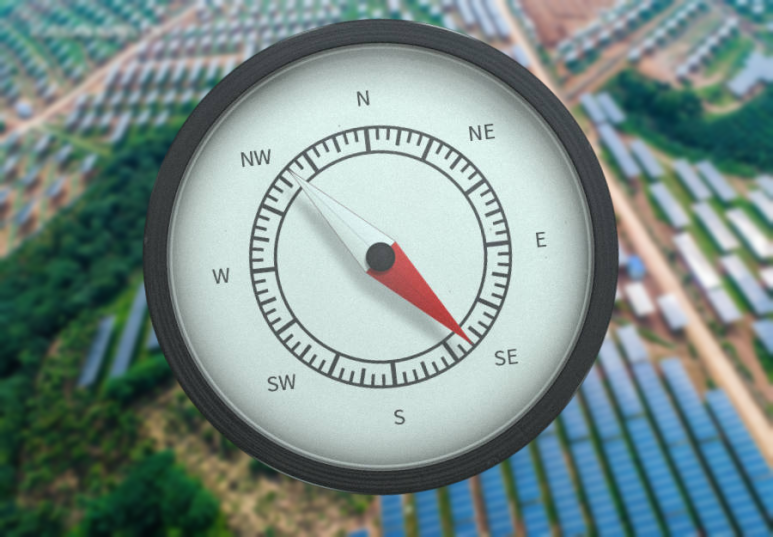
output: **140** °
